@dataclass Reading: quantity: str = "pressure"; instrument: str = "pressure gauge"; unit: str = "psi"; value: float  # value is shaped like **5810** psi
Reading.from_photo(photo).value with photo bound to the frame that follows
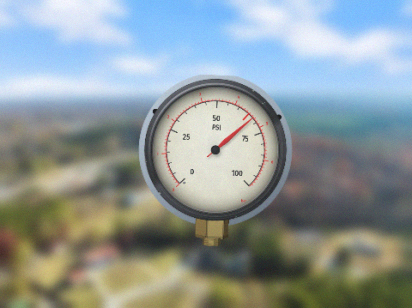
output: **67.5** psi
